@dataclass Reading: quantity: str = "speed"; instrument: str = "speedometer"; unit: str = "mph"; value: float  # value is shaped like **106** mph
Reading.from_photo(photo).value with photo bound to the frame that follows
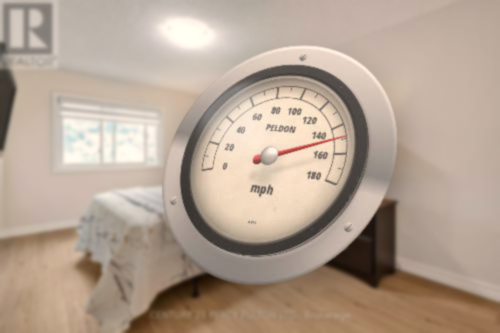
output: **150** mph
